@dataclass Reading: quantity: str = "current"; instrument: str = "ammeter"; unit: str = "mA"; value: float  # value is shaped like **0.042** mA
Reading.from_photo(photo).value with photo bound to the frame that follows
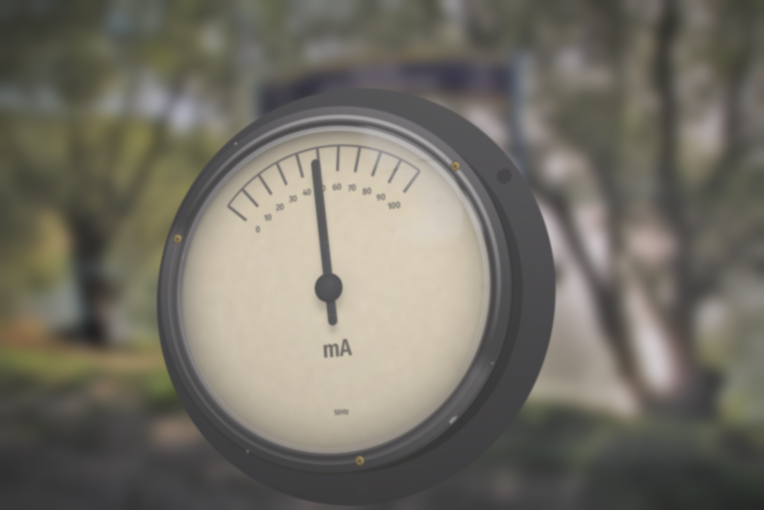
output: **50** mA
